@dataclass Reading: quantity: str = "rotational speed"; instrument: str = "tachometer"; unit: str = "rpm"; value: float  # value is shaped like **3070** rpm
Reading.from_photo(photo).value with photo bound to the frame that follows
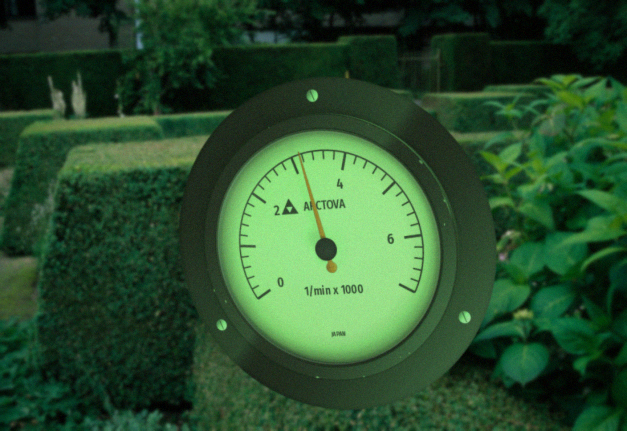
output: **3200** rpm
